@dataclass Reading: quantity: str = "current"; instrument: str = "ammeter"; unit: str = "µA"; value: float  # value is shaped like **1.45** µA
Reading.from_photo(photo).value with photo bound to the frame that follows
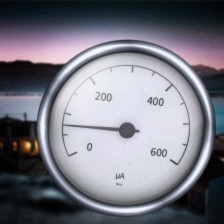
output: **75** µA
